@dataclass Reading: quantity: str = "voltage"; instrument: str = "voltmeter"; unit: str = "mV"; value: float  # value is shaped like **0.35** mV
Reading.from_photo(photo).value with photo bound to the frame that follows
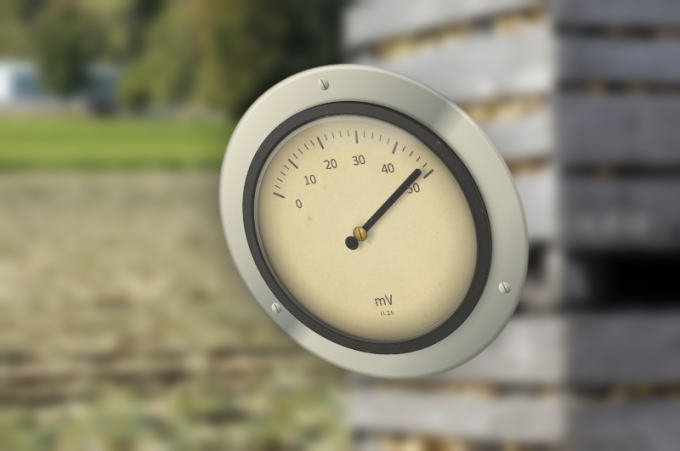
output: **48** mV
